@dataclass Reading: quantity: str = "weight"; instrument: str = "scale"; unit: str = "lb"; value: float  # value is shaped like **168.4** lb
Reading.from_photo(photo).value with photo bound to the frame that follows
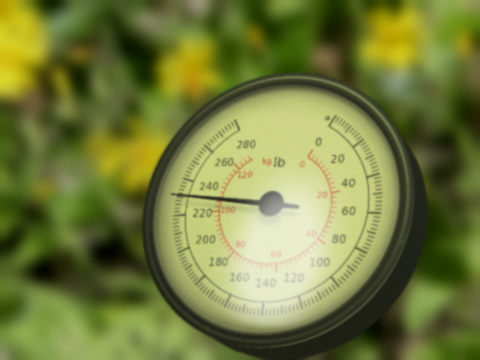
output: **230** lb
